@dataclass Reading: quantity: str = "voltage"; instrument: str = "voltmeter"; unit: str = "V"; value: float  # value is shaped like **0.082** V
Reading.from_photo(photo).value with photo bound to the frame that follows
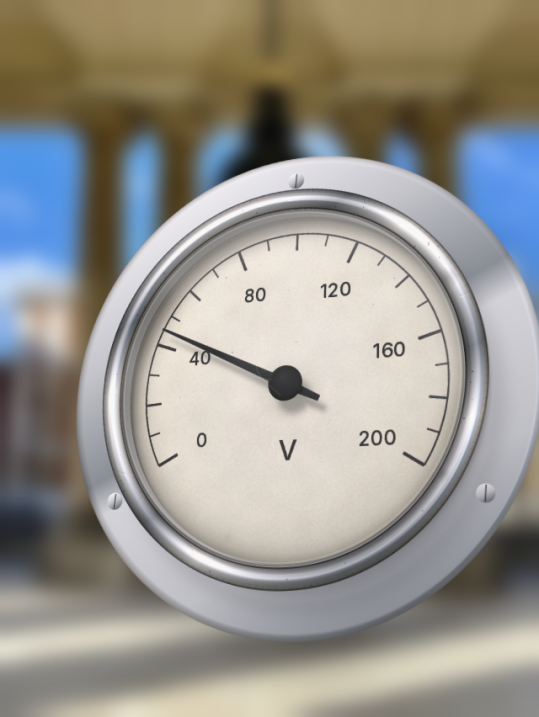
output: **45** V
